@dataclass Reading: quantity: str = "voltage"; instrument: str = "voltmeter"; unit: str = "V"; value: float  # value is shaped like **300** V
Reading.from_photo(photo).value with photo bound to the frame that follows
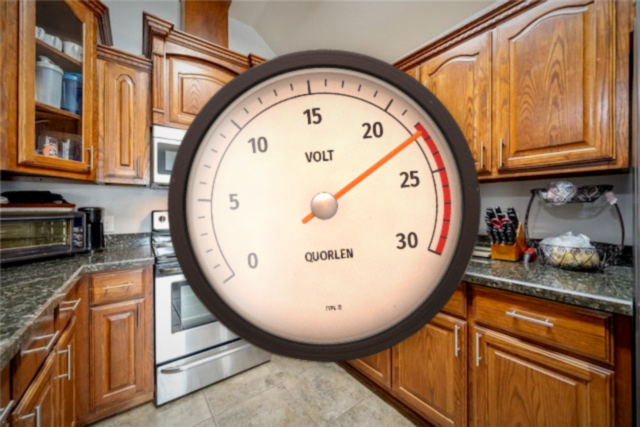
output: **22.5** V
